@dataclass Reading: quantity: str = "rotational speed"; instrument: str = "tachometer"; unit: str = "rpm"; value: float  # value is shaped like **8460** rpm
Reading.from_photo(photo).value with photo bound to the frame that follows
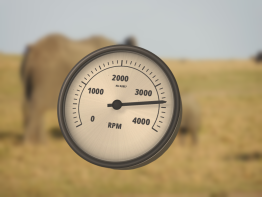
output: **3400** rpm
